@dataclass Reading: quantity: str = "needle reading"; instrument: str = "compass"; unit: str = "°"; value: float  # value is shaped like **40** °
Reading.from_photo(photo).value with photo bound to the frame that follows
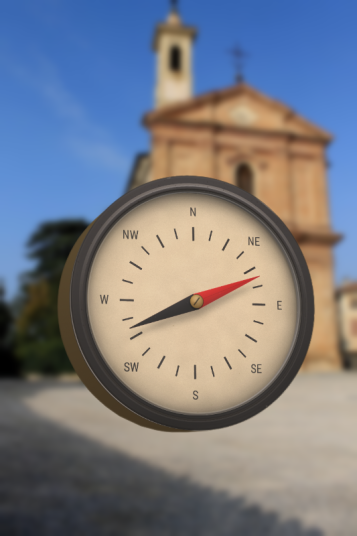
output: **67.5** °
